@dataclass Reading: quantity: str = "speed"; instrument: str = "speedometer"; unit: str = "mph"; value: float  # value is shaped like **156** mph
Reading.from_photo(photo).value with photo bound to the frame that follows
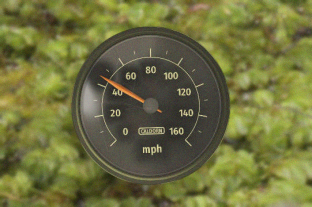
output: **45** mph
